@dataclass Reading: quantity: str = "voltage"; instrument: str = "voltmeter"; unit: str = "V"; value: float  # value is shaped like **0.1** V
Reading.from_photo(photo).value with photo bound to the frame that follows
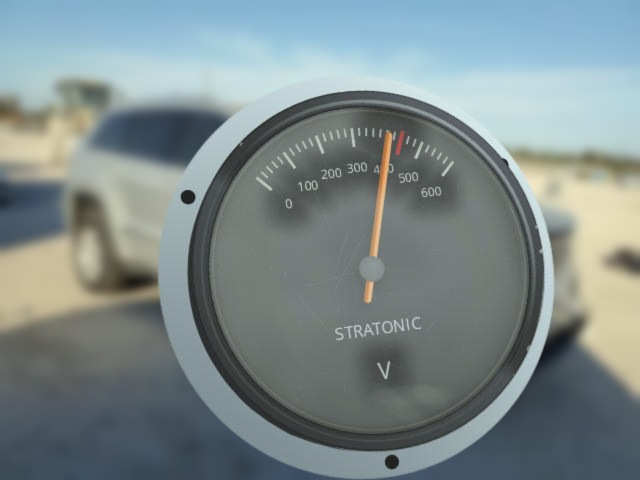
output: **400** V
